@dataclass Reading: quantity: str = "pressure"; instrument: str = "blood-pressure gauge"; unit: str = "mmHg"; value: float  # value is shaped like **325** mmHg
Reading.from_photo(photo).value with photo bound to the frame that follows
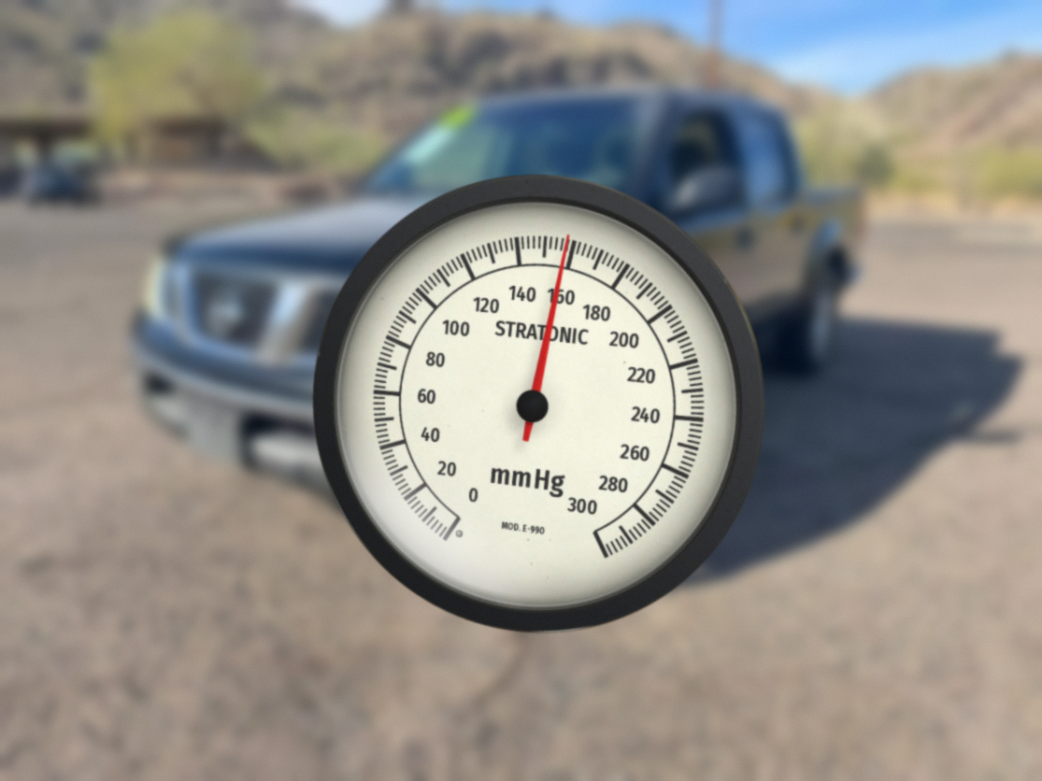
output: **158** mmHg
